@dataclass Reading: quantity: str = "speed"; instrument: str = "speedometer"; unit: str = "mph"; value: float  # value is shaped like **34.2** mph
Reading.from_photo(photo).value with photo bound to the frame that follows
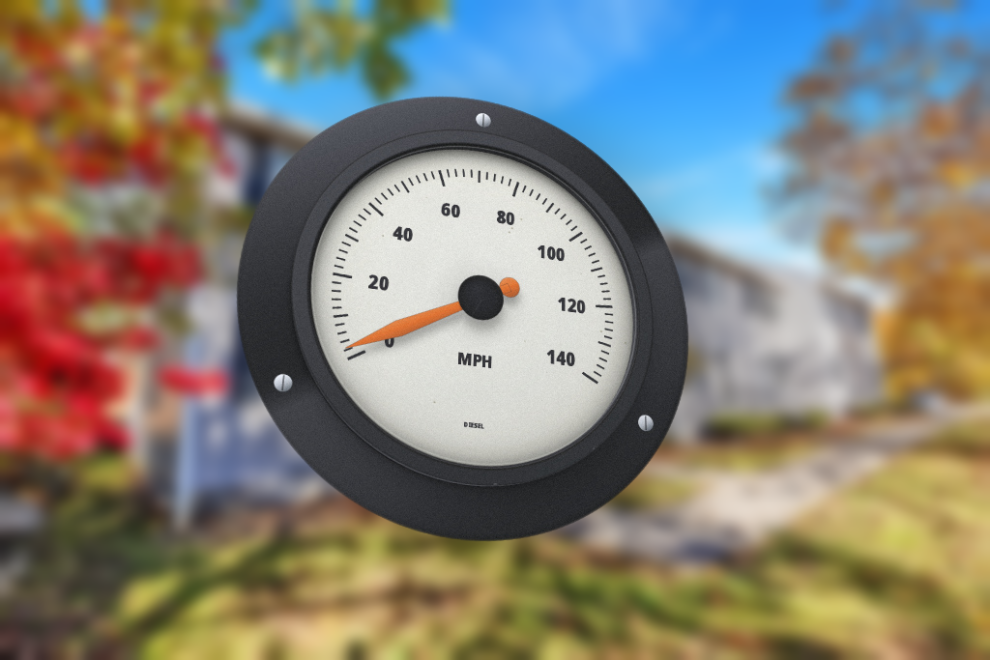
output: **2** mph
